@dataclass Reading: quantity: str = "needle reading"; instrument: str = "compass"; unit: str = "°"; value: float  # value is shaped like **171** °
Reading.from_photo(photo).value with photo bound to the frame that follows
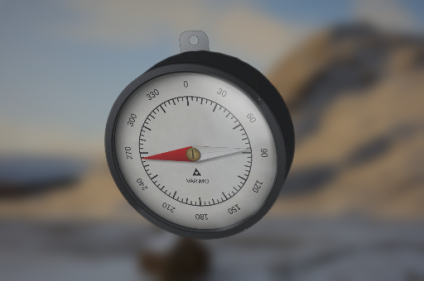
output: **265** °
